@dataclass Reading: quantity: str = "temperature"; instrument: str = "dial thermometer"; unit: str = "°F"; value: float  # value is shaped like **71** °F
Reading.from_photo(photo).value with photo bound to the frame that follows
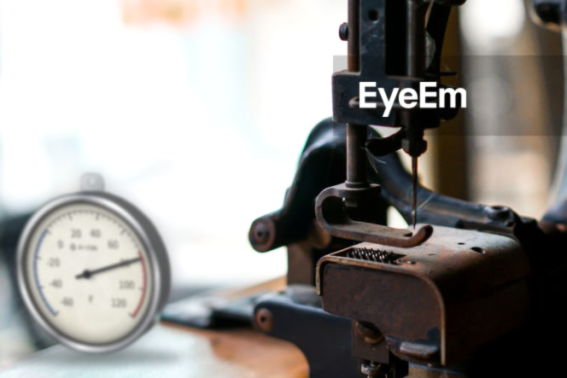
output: **80** °F
